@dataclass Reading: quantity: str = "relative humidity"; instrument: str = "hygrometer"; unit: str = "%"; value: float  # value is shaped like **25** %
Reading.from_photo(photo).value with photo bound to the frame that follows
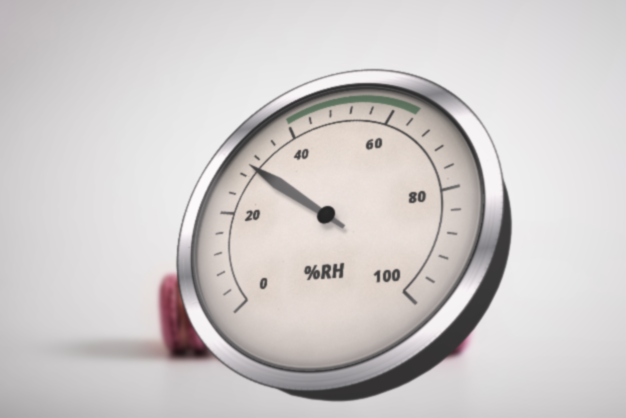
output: **30** %
